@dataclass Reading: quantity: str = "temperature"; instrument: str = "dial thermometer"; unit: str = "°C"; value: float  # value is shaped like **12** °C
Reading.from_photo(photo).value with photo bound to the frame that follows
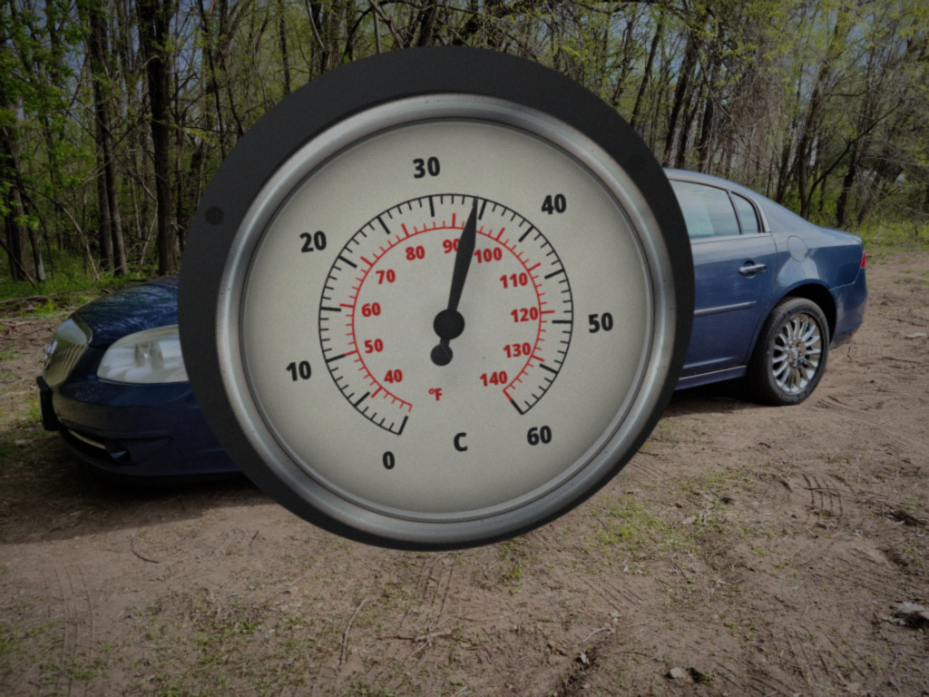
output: **34** °C
